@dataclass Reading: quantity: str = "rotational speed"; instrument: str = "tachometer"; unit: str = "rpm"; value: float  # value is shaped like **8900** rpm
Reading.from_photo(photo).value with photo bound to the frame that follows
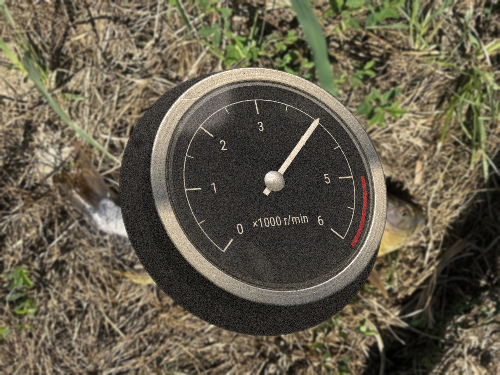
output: **4000** rpm
